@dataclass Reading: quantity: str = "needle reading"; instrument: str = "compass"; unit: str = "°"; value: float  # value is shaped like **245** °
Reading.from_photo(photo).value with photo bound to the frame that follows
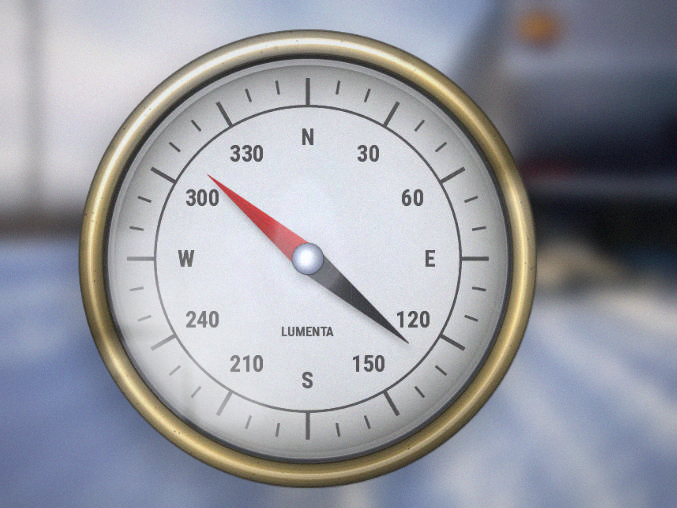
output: **310** °
